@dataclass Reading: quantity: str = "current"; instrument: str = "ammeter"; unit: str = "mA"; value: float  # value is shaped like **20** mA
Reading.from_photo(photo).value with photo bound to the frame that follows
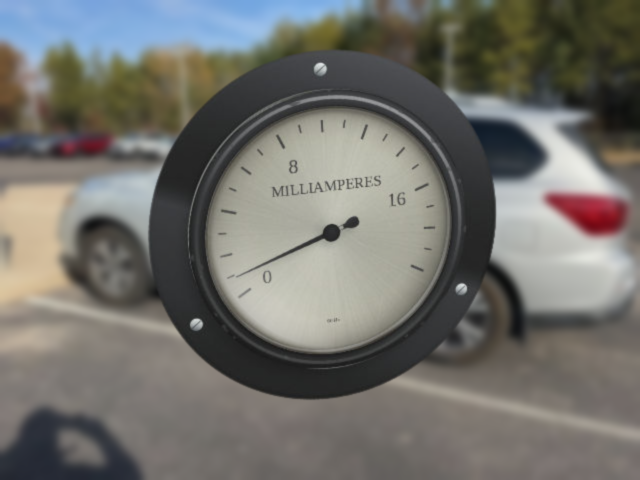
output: **1** mA
